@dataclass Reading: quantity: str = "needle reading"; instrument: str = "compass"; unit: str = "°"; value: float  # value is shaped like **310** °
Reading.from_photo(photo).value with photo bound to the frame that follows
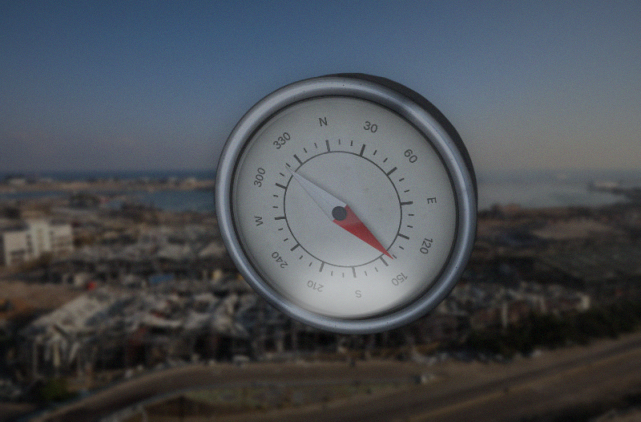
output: **140** °
